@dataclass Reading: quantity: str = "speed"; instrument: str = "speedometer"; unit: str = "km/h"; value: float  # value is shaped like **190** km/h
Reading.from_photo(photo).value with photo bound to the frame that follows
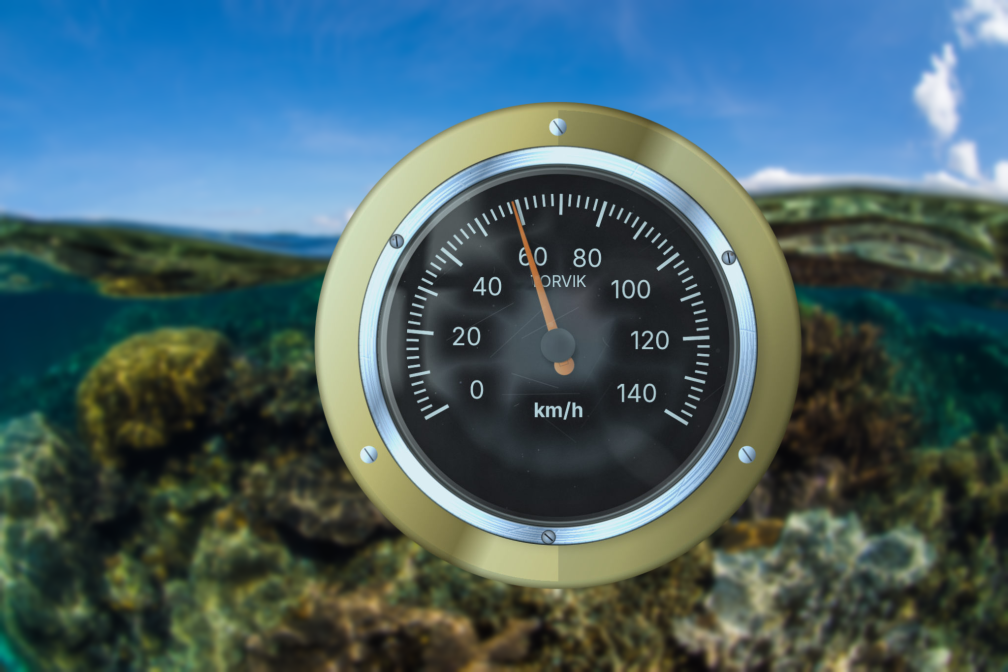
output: **59** km/h
